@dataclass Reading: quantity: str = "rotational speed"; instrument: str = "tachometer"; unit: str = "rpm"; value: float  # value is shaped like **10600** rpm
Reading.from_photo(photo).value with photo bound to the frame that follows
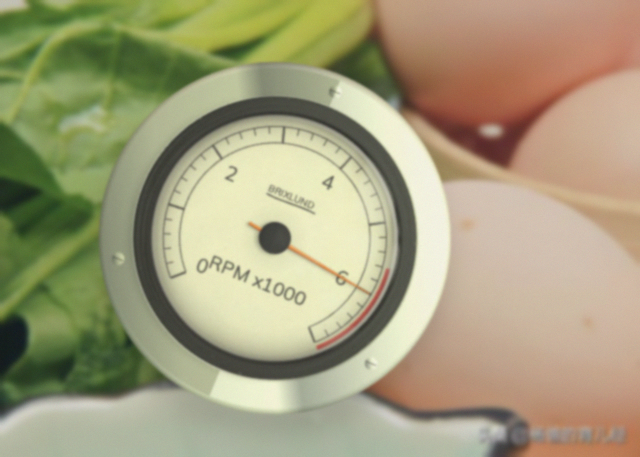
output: **6000** rpm
